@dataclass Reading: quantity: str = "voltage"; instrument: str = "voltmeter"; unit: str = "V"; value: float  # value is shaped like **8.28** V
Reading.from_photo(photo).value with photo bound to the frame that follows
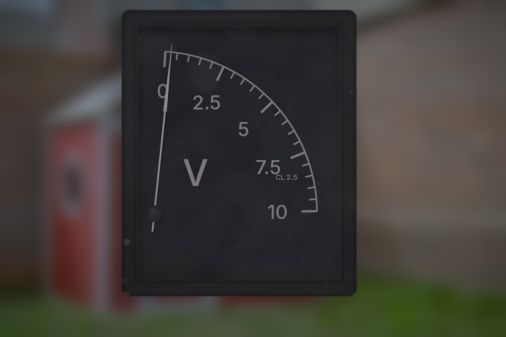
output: **0.25** V
